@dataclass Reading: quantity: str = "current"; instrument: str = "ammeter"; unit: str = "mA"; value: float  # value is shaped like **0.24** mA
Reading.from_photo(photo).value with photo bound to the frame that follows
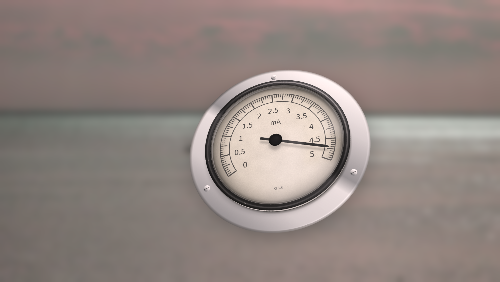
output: **4.75** mA
